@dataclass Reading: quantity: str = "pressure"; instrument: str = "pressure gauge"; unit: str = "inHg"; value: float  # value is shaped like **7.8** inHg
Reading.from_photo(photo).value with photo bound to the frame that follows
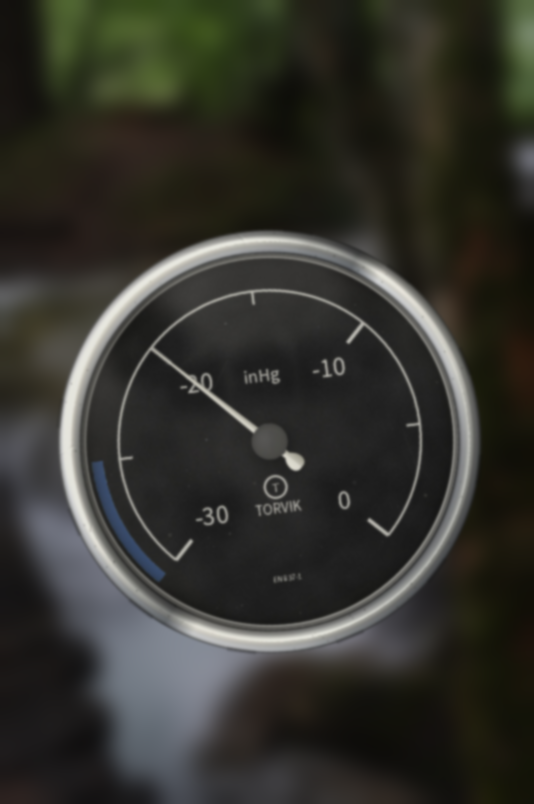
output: **-20** inHg
